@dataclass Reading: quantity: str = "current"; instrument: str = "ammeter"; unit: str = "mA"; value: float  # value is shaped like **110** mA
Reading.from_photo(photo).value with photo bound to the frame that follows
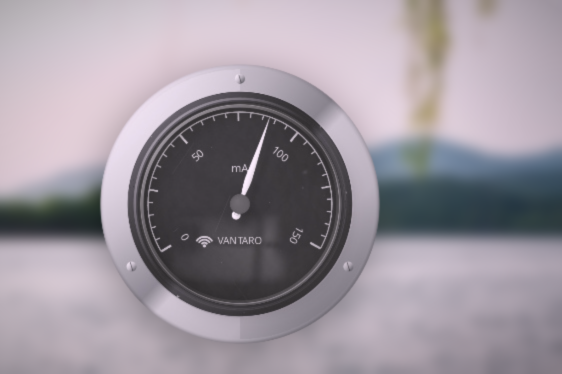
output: **87.5** mA
